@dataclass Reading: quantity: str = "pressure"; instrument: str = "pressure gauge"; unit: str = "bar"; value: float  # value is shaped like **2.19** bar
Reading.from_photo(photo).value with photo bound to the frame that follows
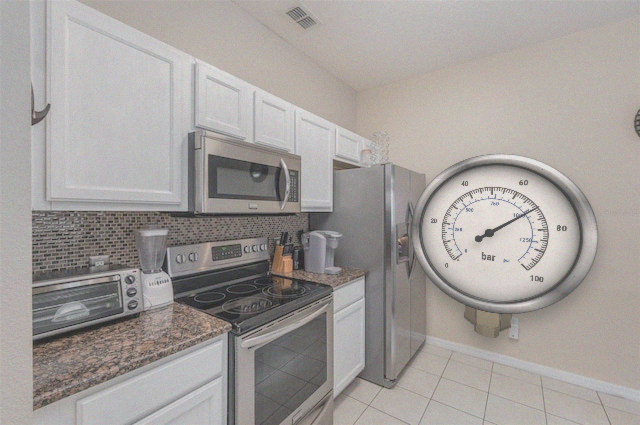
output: **70** bar
